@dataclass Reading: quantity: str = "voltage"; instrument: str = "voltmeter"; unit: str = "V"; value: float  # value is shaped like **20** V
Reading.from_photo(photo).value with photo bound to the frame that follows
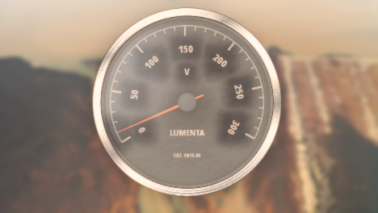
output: **10** V
